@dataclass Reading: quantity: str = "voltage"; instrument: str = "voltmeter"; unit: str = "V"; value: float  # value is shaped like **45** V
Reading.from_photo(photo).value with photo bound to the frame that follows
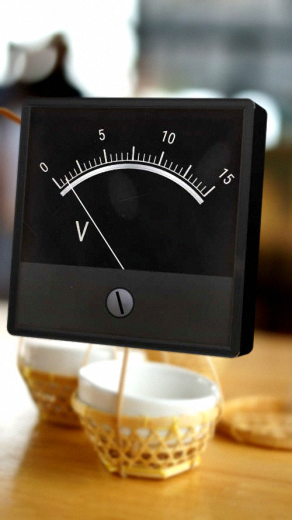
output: **1** V
